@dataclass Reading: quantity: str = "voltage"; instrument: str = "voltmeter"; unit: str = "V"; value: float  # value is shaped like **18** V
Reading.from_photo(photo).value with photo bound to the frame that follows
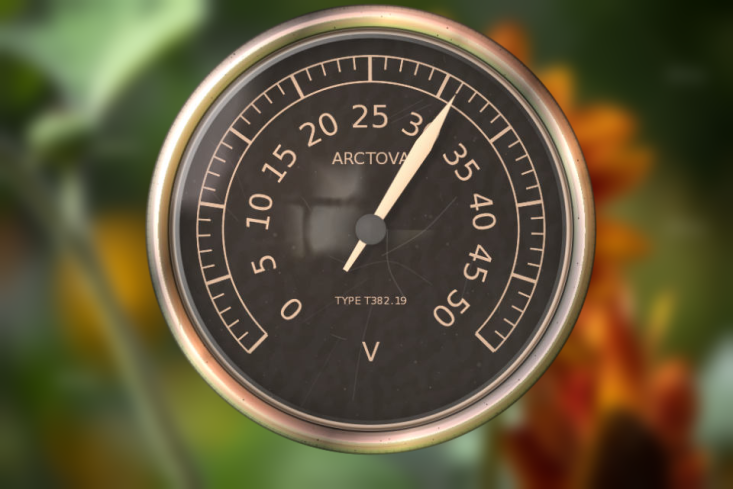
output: **31** V
